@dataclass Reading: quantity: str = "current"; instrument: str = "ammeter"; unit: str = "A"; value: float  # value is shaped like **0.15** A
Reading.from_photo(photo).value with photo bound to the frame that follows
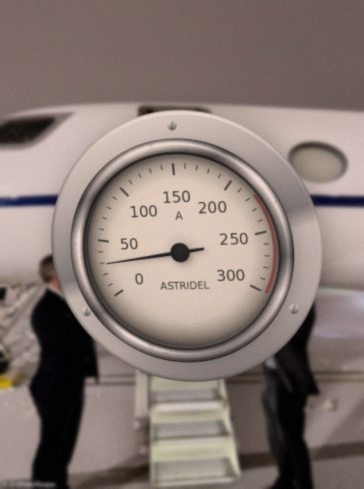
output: **30** A
